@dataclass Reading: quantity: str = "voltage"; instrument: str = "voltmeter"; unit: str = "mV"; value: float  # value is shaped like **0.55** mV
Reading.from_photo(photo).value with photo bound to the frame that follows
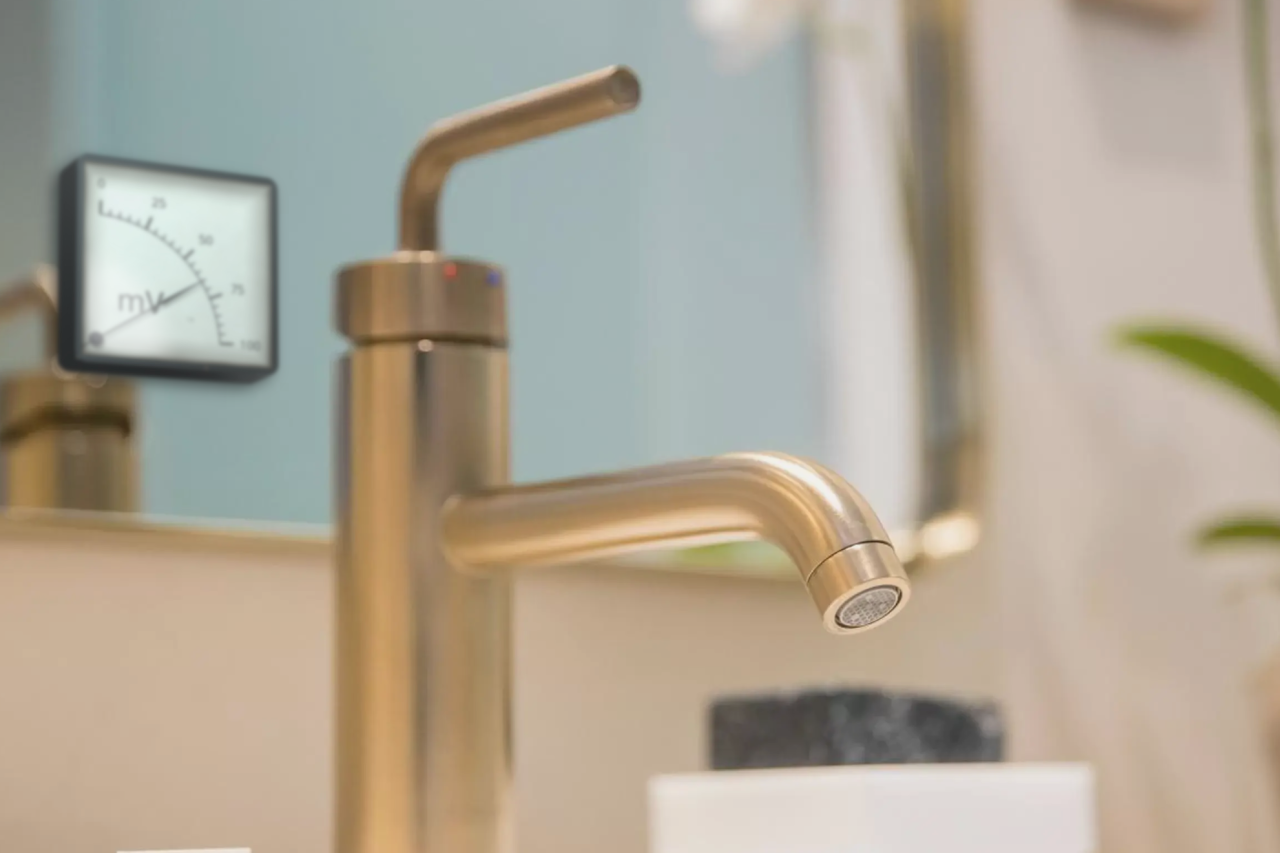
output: **65** mV
